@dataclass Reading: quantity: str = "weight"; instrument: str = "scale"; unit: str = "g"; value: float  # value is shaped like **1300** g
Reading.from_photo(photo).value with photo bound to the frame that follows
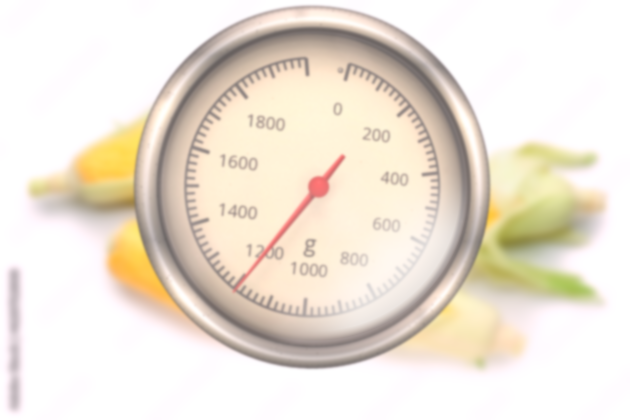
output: **1200** g
